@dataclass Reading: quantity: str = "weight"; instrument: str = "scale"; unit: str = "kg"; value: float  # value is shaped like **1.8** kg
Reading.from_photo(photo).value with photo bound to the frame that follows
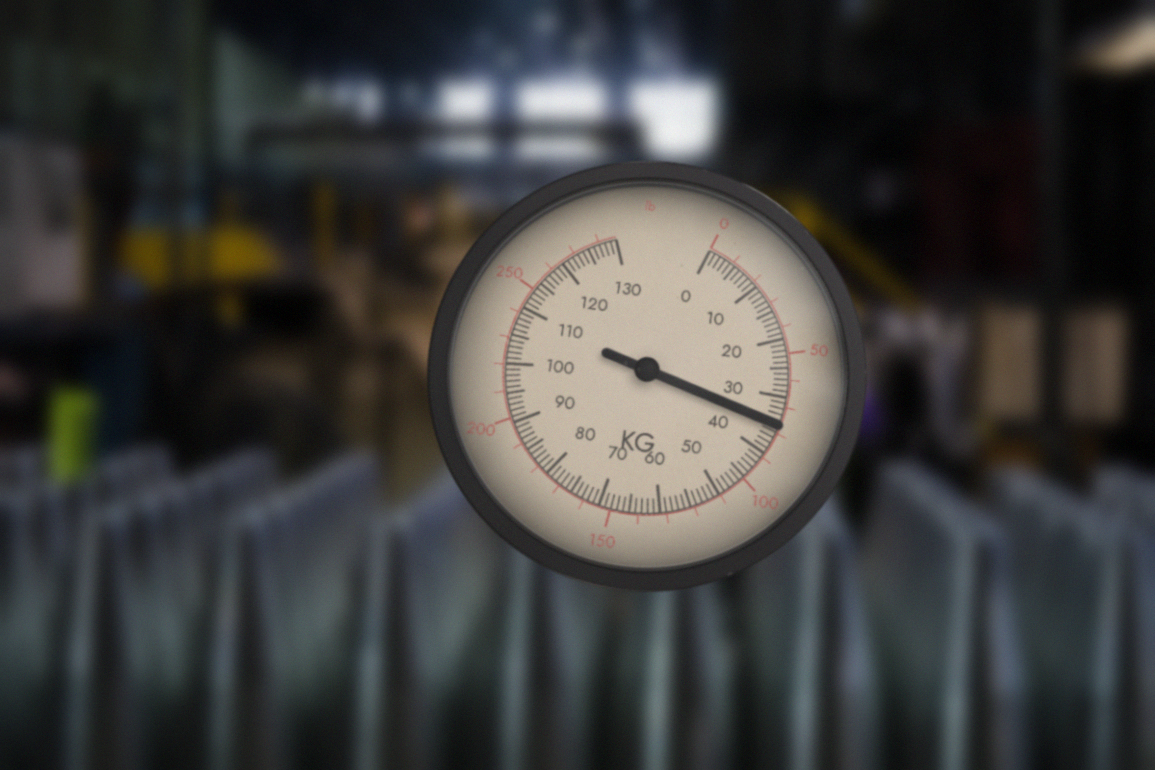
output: **35** kg
